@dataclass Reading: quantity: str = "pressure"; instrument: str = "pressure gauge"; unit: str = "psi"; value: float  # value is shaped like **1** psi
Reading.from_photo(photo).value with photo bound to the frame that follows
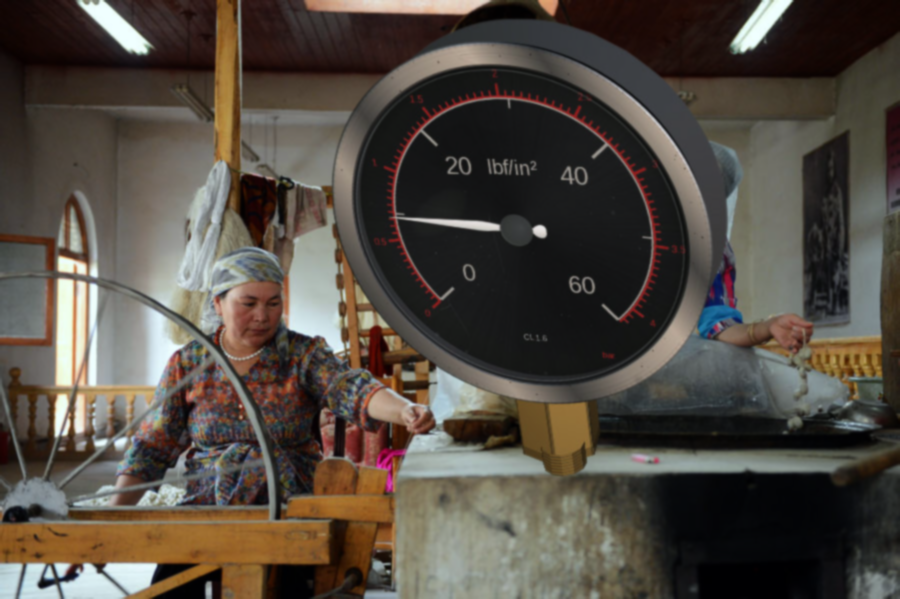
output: **10** psi
